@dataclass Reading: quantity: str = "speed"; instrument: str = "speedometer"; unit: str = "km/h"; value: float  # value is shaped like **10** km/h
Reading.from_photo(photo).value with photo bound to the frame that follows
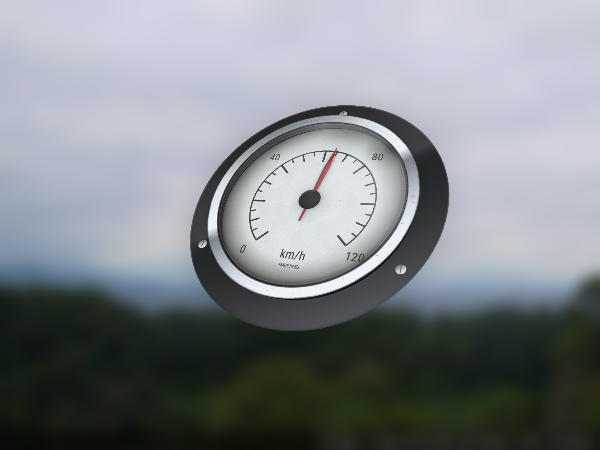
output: **65** km/h
